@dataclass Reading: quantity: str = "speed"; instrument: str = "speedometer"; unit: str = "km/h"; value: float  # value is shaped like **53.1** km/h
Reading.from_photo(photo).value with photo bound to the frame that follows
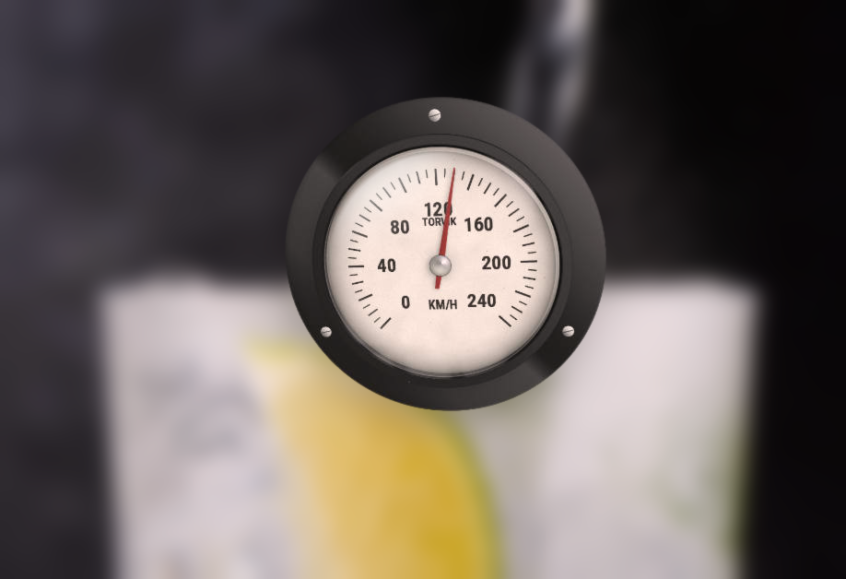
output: **130** km/h
